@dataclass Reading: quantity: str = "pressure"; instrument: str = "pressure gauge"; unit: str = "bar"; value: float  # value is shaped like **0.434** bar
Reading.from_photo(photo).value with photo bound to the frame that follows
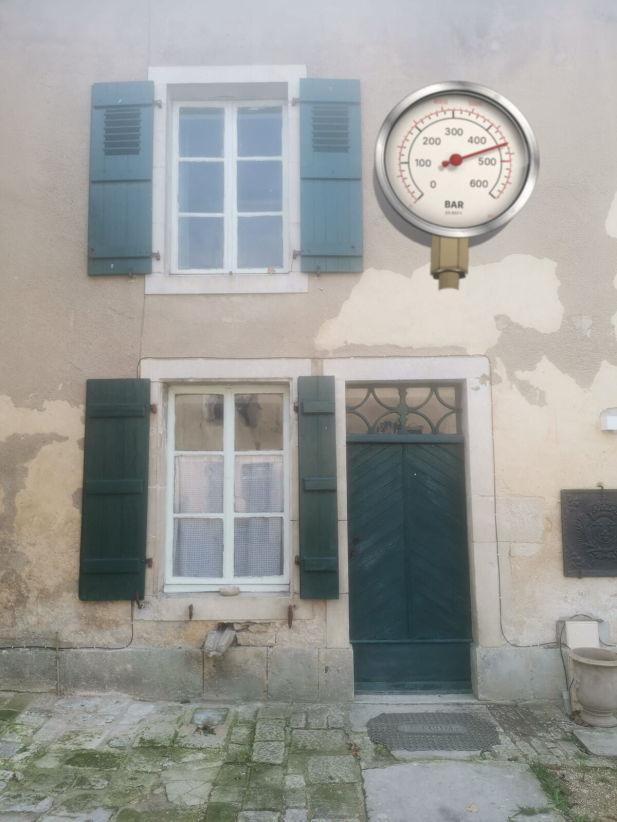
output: **460** bar
